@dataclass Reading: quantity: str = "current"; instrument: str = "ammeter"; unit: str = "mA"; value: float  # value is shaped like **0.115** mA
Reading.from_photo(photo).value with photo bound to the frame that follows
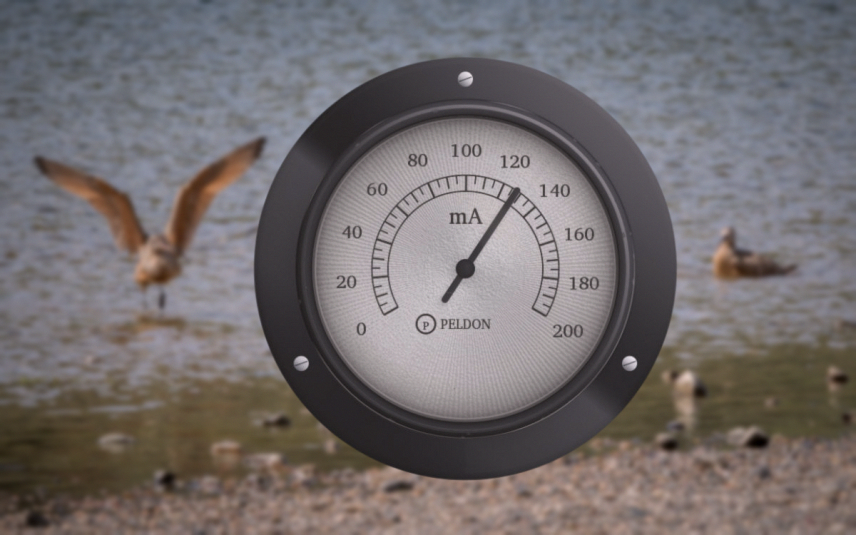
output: **127.5** mA
